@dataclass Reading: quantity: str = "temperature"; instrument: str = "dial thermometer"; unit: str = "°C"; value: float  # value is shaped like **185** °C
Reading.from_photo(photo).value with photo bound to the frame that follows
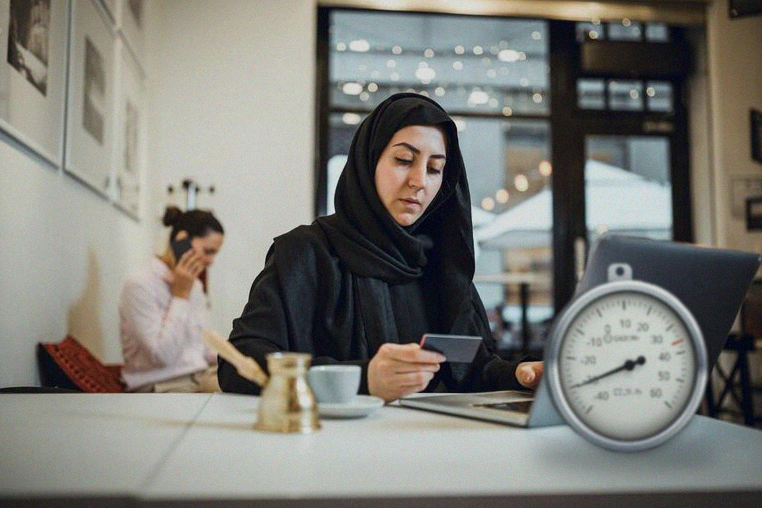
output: **-30** °C
